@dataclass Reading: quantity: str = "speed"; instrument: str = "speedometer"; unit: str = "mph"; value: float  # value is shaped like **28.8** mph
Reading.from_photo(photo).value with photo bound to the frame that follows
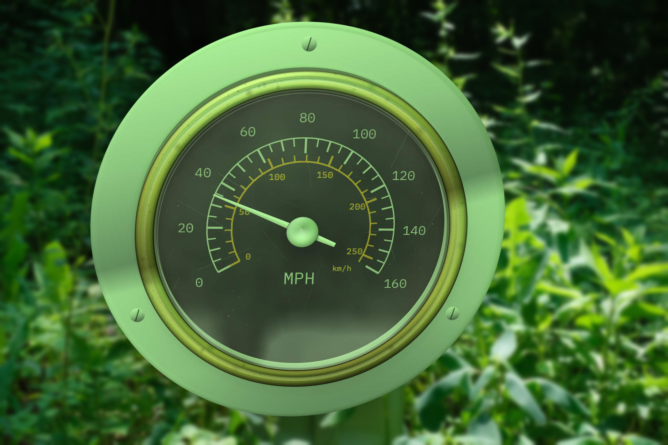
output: **35** mph
